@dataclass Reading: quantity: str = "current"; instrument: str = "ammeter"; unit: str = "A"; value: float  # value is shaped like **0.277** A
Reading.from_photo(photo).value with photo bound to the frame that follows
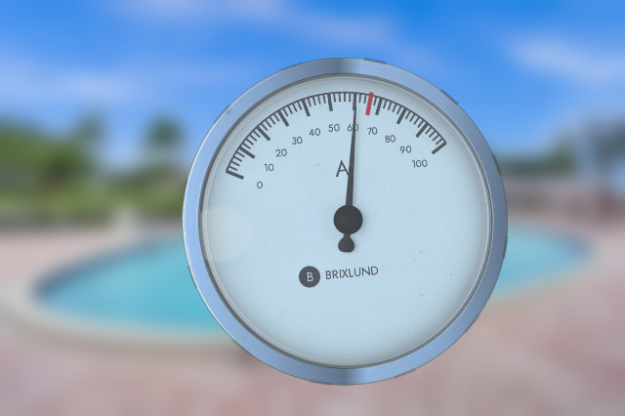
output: **60** A
